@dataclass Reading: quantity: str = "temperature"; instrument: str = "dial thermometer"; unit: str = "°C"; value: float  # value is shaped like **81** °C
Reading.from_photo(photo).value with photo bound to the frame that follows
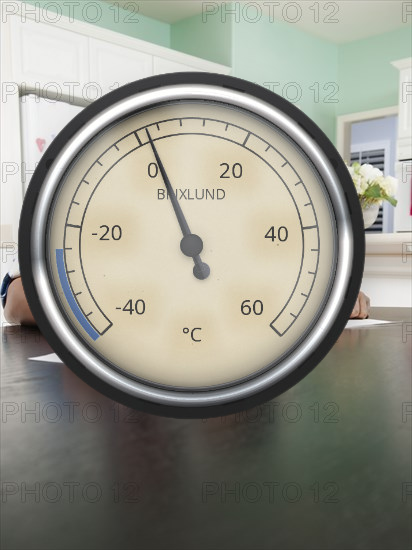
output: **2** °C
